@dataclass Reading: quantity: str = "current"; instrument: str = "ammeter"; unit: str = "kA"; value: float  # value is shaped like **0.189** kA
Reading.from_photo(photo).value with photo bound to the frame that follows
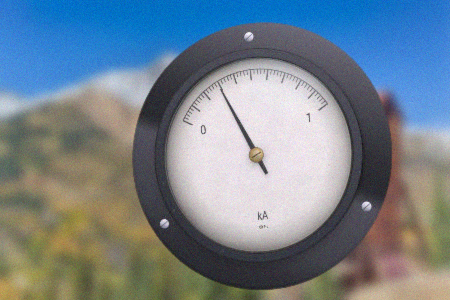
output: **0.3** kA
